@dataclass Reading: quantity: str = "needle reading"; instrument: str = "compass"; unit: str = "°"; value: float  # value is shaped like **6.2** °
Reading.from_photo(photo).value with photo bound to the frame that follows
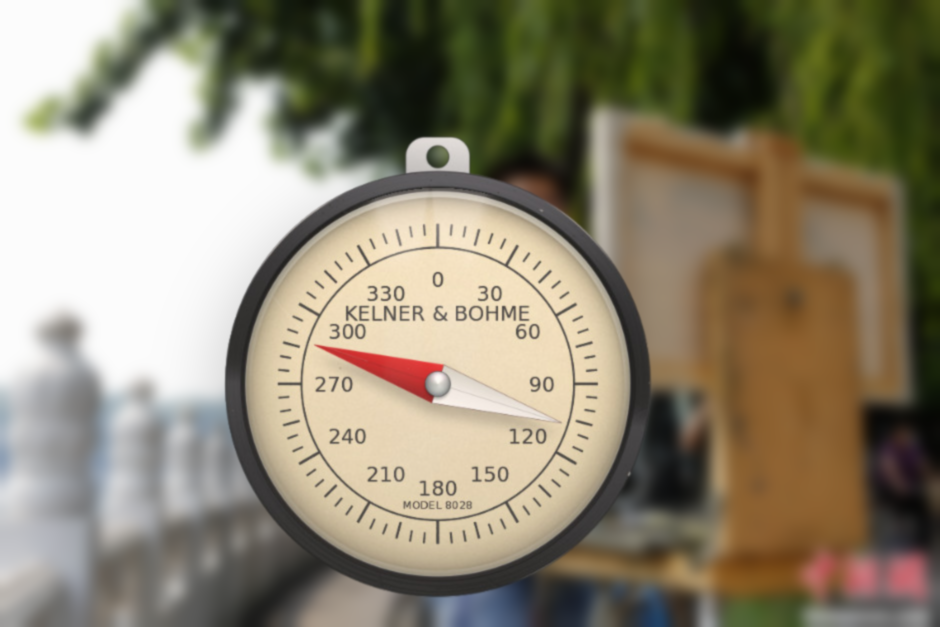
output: **287.5** °
